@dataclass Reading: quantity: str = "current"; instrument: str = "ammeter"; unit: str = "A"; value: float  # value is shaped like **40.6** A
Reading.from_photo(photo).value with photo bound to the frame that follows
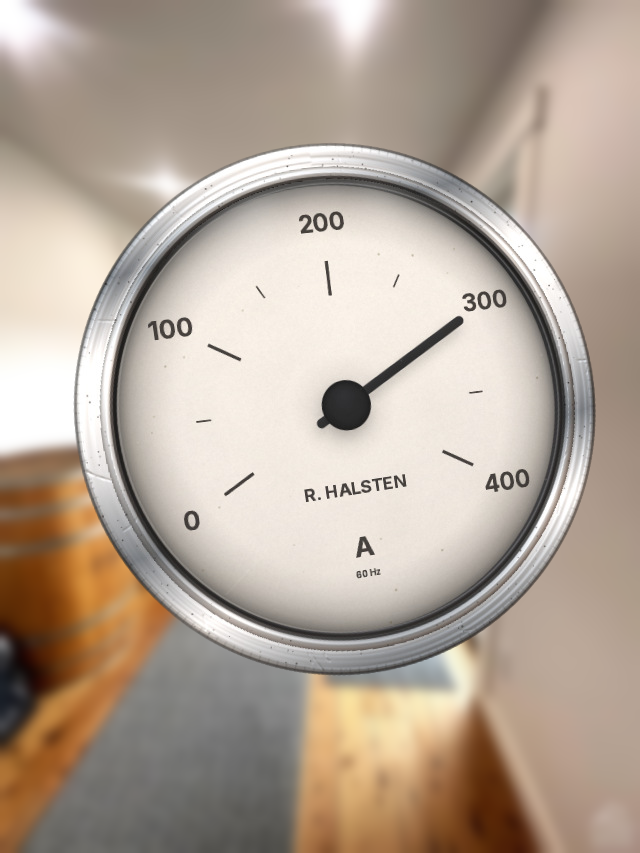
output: **300** A
